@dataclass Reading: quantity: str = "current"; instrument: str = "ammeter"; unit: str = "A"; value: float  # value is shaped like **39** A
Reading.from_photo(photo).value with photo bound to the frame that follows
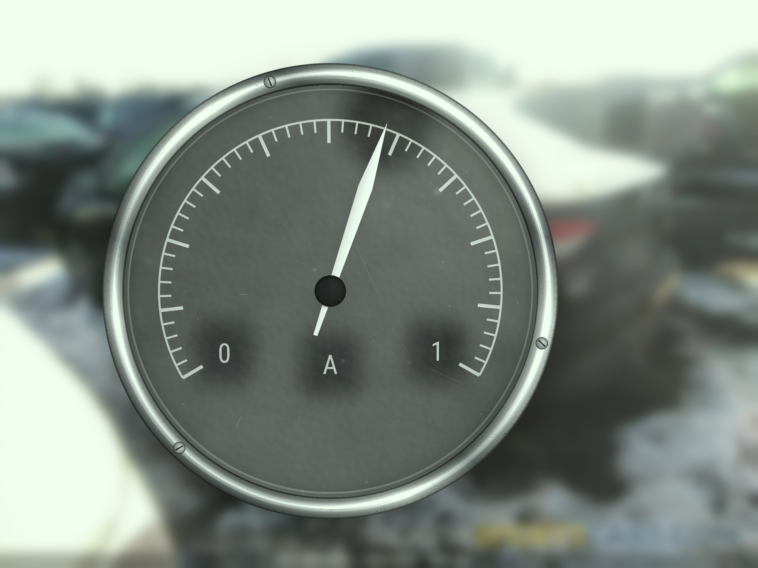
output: **0.58** A
